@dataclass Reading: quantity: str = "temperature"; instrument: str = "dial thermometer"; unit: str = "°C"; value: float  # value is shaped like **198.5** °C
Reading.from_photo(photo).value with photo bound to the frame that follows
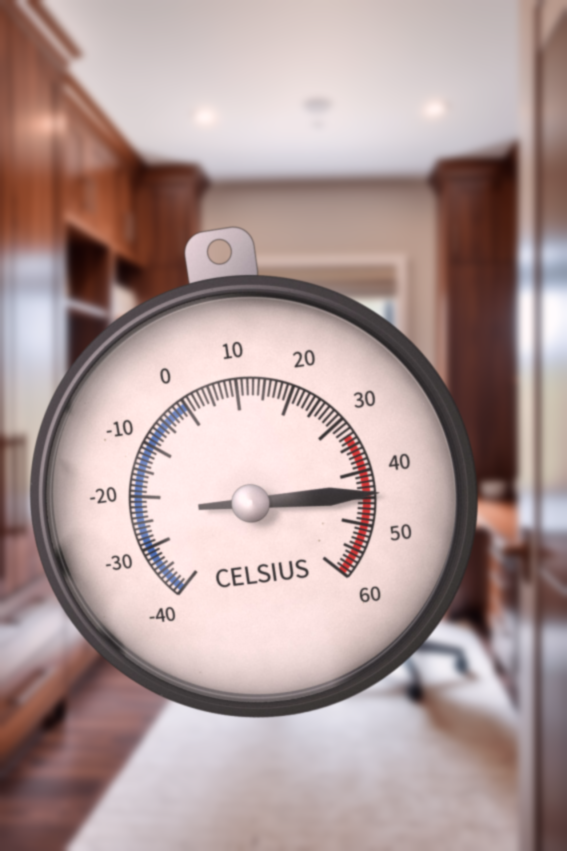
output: **44** °C
